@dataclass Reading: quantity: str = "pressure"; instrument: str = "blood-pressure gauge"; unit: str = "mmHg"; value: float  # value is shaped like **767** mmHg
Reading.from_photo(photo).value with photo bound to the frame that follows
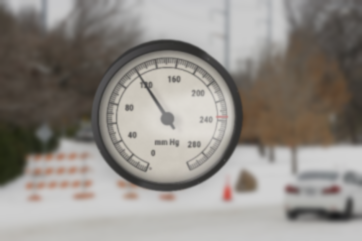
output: **120** mmHg
